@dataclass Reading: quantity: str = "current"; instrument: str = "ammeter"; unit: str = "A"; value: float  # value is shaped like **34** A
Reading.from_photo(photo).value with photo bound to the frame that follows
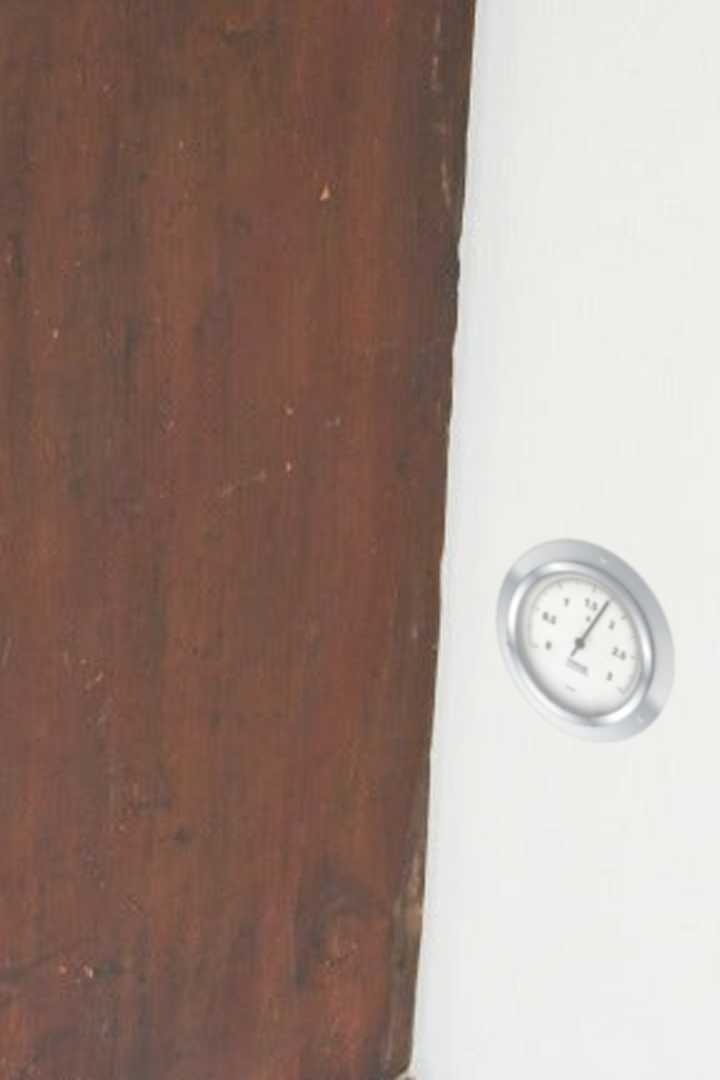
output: **1.75** A
